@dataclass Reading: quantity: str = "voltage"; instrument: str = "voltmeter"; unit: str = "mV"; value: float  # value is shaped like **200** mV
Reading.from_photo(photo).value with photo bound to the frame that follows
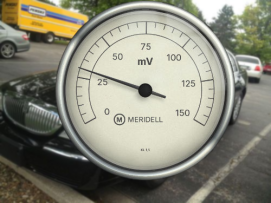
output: **30** mV
